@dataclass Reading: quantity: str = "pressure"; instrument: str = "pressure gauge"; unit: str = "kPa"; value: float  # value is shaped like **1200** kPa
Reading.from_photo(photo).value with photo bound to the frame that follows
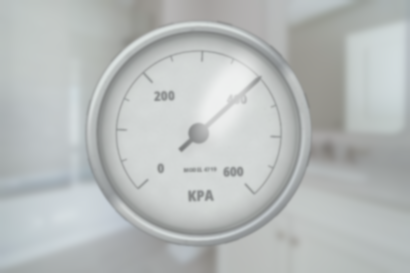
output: **400** kPa
